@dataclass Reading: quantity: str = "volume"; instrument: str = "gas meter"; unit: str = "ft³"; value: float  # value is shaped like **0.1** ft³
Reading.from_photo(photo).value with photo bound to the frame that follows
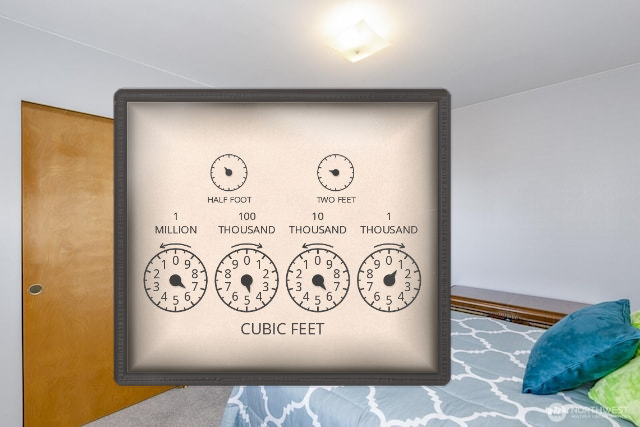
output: **646100** ft³
